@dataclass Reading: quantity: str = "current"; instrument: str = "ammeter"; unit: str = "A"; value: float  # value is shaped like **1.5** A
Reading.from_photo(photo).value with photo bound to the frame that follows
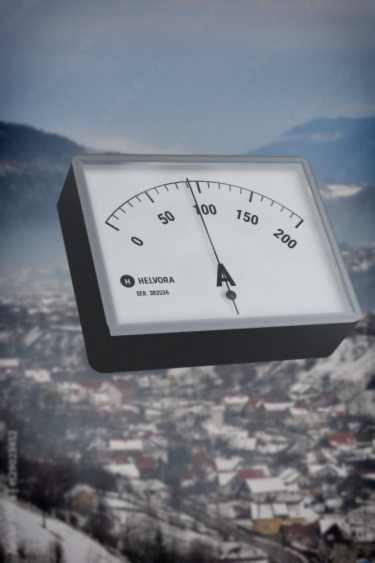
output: **90** A
